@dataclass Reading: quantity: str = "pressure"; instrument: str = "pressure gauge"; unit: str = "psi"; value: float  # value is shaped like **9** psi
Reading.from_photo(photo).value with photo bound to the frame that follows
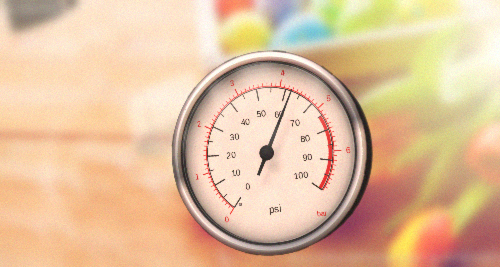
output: **62.5** psi
